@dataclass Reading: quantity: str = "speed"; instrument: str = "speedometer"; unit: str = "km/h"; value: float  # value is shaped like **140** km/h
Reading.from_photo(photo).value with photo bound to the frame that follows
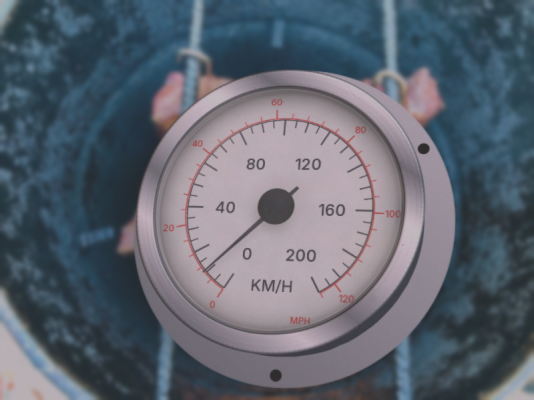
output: **10** km/h
